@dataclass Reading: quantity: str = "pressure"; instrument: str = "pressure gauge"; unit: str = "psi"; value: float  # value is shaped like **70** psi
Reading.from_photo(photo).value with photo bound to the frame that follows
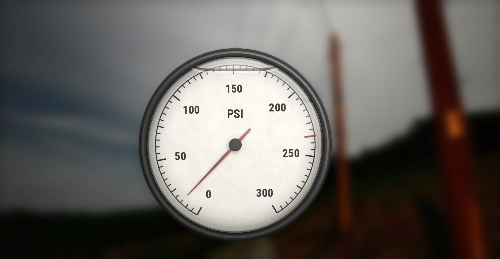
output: **15** psi
